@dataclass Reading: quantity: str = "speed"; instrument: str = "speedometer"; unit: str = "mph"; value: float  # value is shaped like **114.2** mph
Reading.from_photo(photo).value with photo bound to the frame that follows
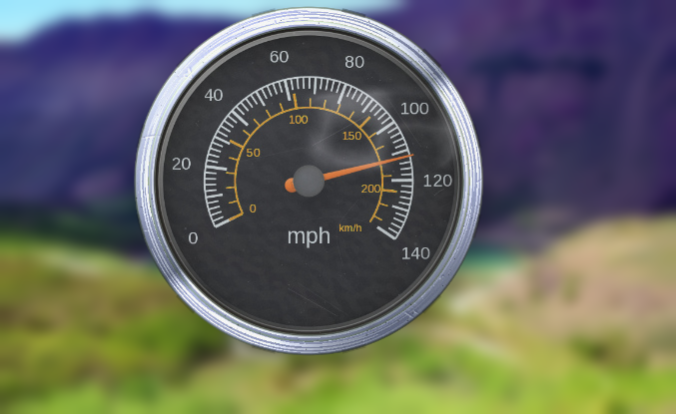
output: **112** mph
